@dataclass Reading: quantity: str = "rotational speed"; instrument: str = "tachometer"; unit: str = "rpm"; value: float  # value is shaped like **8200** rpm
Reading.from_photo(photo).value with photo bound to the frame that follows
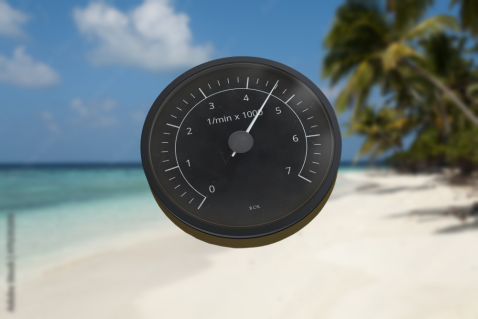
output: **4600** rpm
